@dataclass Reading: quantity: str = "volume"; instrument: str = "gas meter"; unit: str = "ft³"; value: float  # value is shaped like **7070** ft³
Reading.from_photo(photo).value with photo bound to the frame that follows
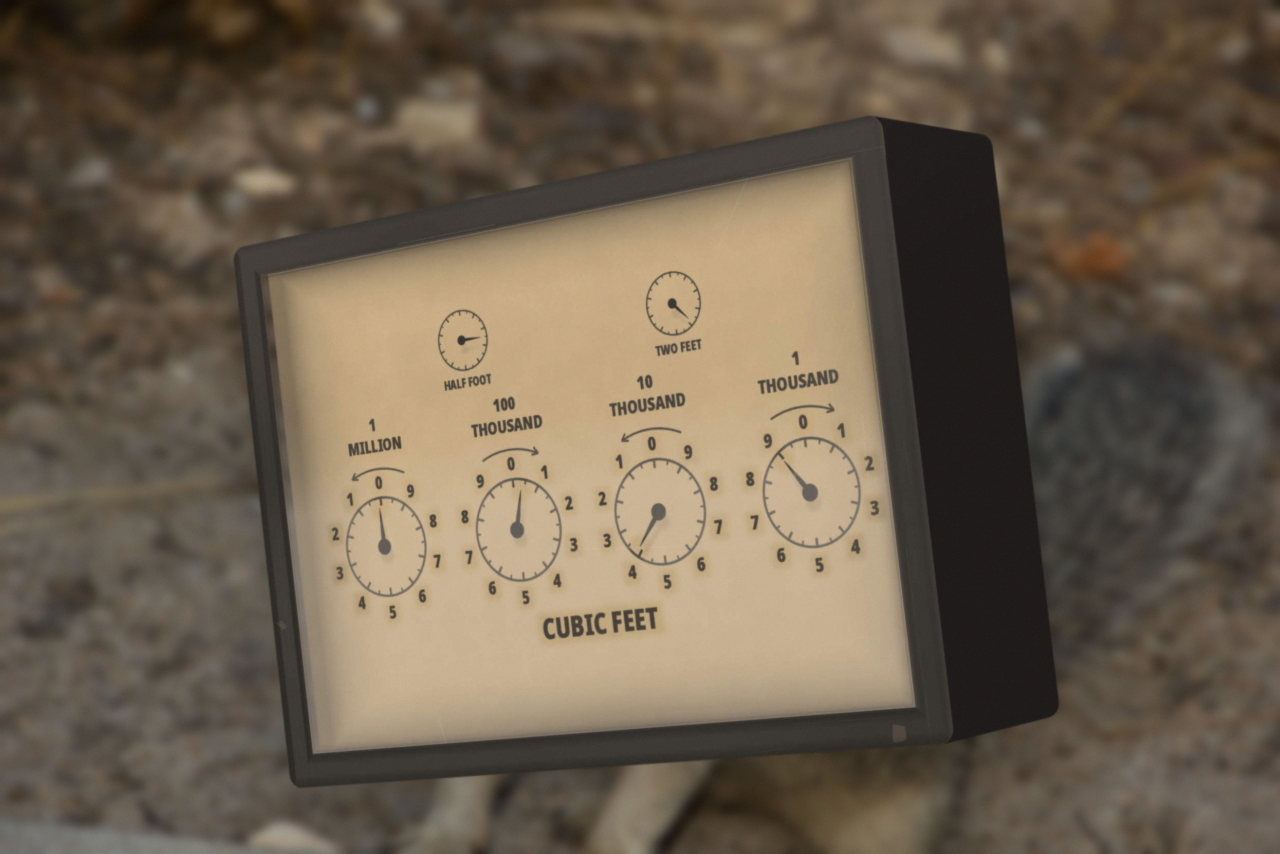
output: **3900** ft³
